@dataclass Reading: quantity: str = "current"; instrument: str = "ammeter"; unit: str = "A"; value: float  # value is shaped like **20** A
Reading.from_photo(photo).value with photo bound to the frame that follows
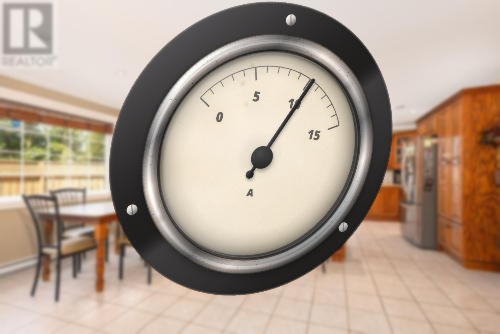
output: **10** A
